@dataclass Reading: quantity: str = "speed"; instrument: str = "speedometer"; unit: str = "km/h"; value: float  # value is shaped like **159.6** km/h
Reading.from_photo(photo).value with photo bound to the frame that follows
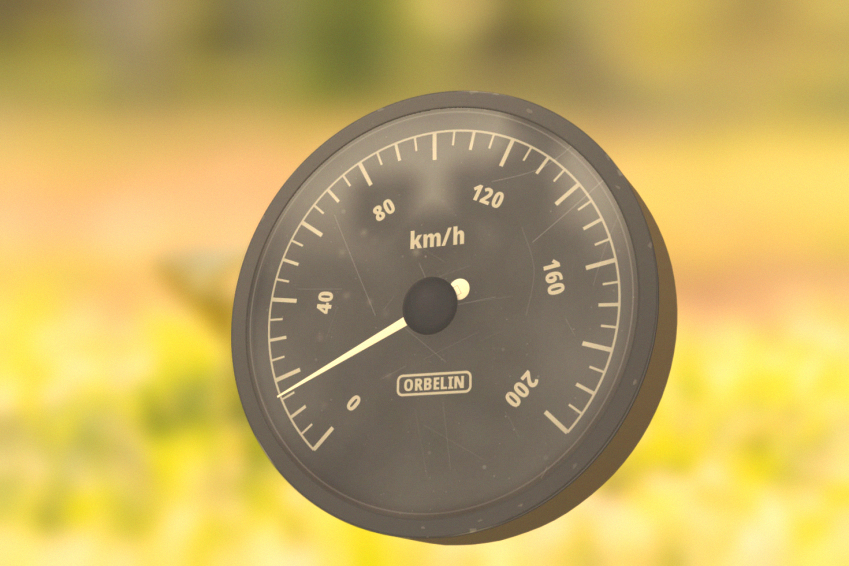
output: **15** km/h
